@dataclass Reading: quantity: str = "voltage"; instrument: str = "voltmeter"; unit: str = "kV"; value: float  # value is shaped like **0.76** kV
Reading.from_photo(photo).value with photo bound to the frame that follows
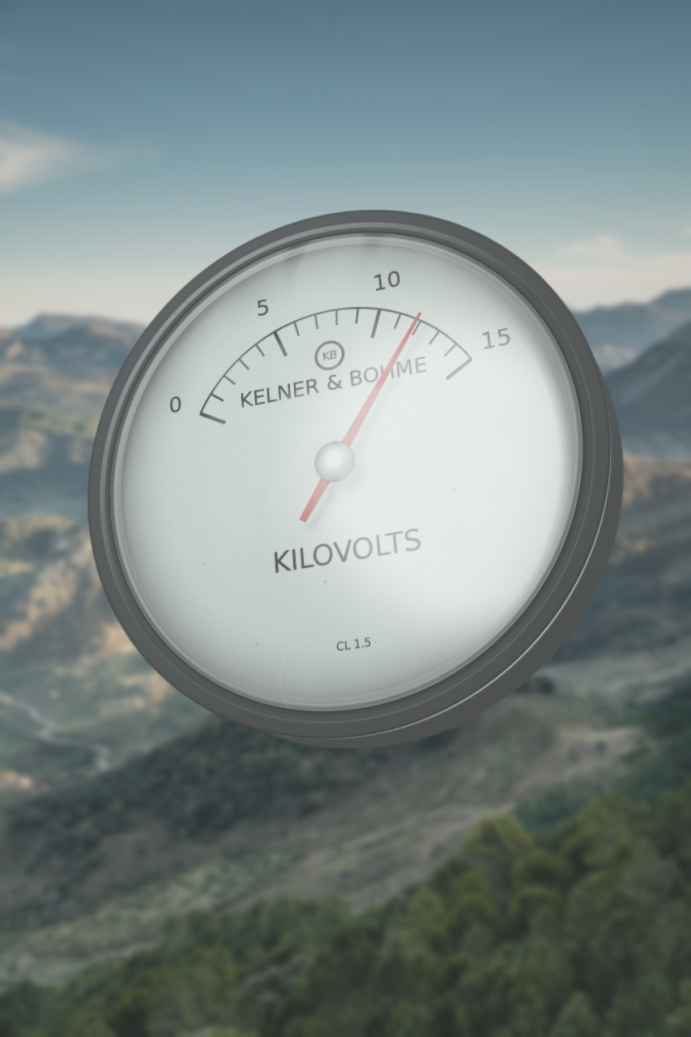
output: **12** kV
